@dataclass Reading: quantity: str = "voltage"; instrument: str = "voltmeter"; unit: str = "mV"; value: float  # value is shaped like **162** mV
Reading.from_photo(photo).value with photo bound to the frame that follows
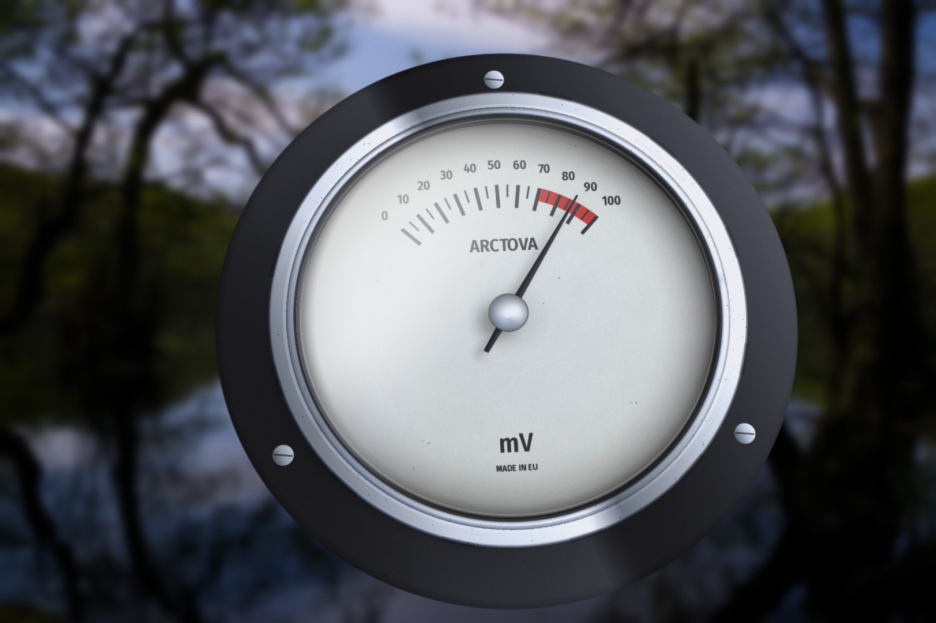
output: **87.5** mV
